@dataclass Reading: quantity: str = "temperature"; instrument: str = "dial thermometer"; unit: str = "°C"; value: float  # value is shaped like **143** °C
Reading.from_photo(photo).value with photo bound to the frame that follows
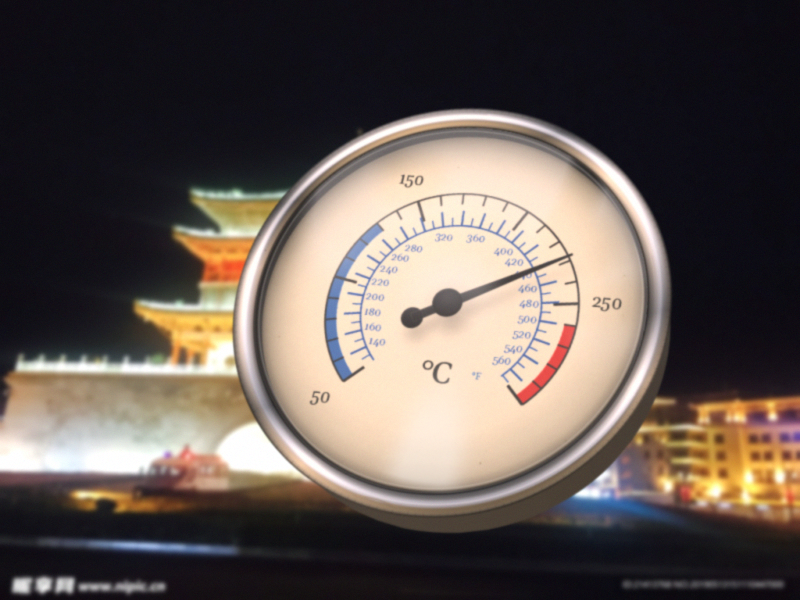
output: **230** °C
